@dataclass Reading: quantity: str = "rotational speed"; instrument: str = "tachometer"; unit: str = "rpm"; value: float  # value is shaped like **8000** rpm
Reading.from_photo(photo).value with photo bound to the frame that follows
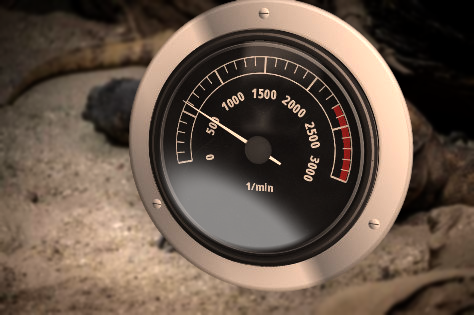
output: **600** rpm
